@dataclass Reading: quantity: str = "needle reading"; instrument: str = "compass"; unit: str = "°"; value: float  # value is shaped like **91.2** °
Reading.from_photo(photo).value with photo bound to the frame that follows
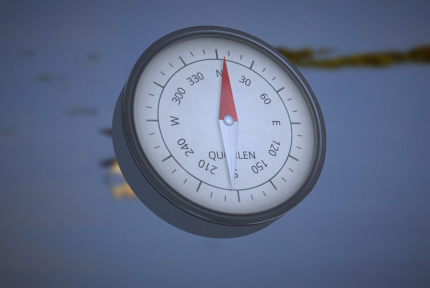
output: **5** °
